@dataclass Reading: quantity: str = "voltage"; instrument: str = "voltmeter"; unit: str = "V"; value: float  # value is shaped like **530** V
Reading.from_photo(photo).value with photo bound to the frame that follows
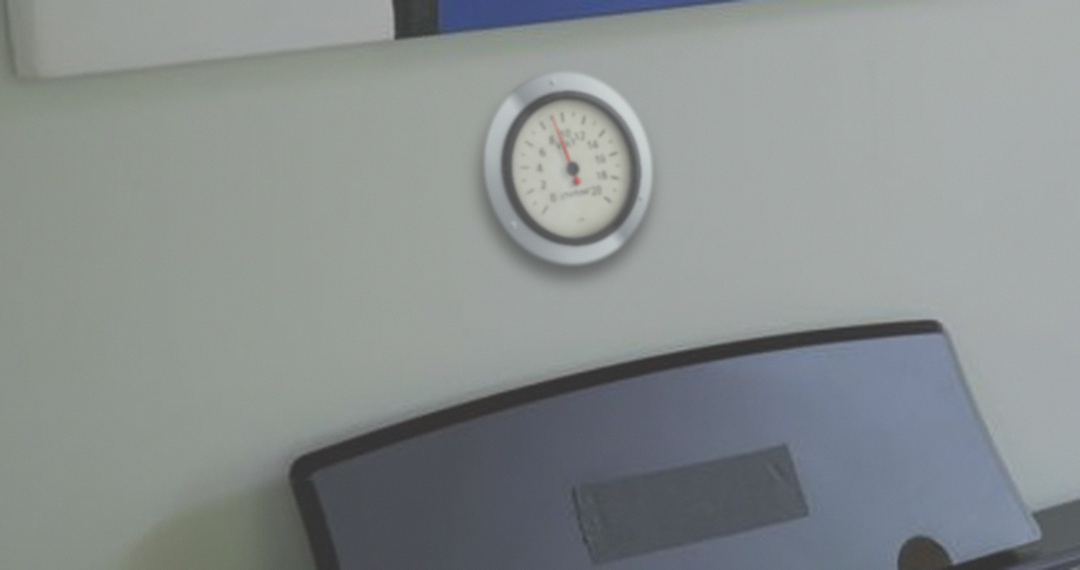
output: **9** V
